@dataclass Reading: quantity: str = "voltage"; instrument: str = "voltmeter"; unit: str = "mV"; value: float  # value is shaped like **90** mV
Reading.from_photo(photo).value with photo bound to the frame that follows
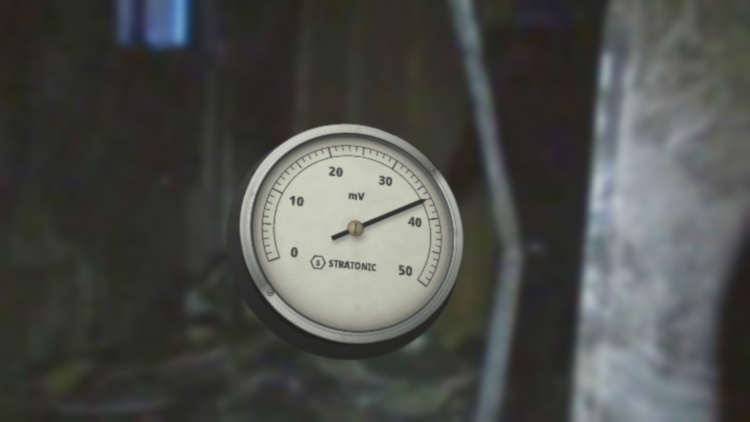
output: **37** mV
